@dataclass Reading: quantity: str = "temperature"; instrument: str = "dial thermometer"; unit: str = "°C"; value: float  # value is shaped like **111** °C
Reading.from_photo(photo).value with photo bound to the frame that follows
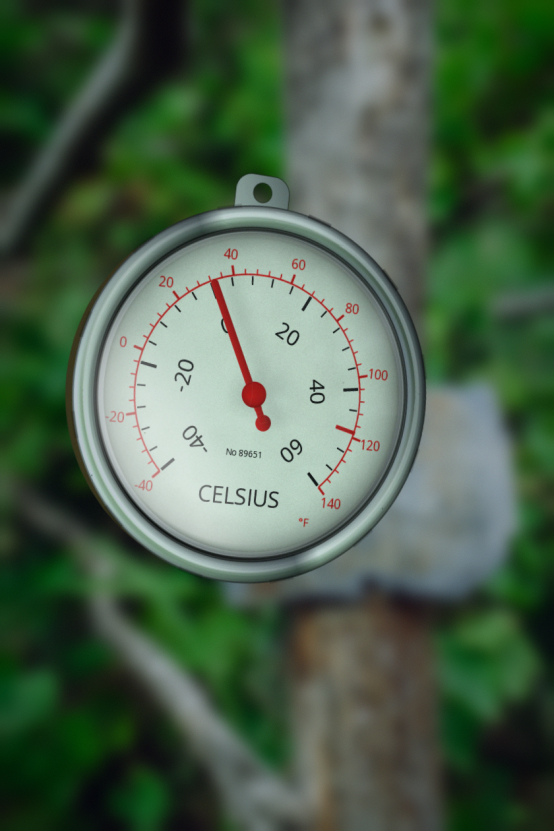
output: **0** °C
